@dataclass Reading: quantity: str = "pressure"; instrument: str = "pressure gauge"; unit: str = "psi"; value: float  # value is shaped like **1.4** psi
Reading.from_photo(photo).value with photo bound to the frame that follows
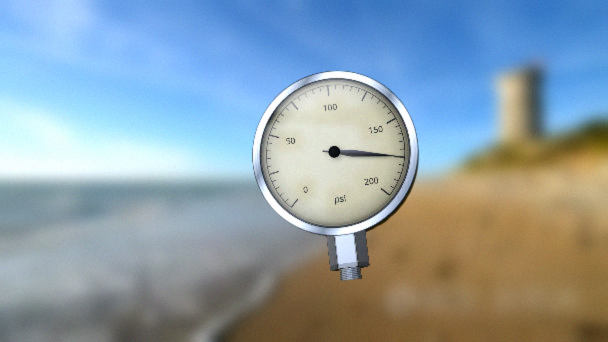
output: **175** psi
